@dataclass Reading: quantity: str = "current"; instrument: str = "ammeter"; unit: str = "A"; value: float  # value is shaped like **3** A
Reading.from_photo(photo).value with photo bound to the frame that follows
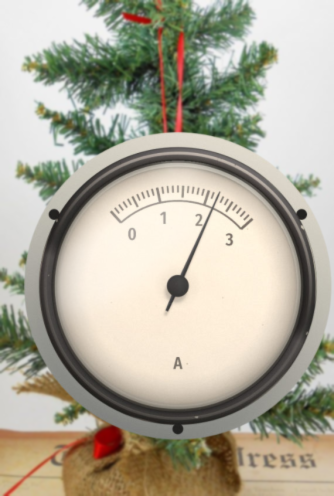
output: **2.2** A
